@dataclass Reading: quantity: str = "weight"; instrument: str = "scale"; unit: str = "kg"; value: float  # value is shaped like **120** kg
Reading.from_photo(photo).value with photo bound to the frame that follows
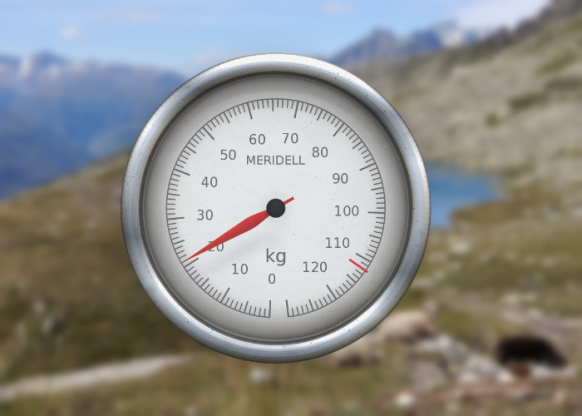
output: **21** kg
